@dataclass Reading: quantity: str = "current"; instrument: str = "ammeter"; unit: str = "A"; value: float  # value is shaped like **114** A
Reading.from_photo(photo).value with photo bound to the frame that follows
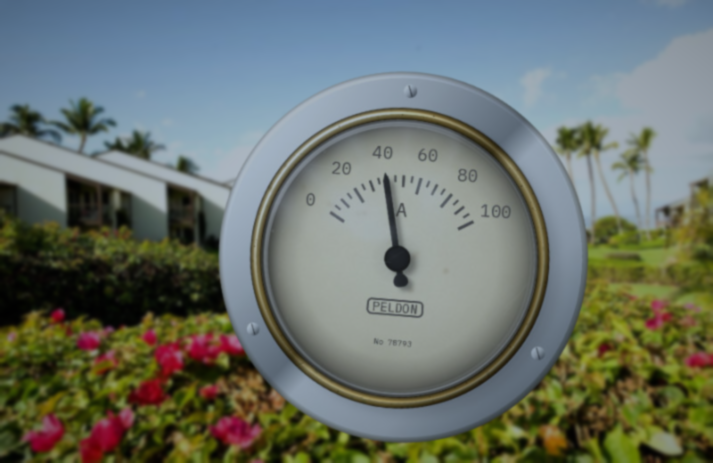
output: **40** A
